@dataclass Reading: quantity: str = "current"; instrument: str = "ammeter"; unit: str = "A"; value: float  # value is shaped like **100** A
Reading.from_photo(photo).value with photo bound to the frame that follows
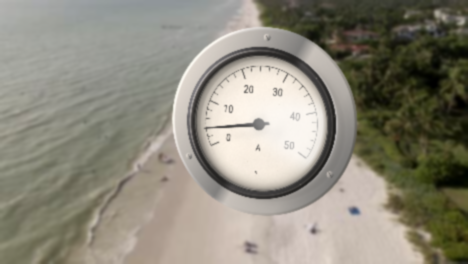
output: **4** A
